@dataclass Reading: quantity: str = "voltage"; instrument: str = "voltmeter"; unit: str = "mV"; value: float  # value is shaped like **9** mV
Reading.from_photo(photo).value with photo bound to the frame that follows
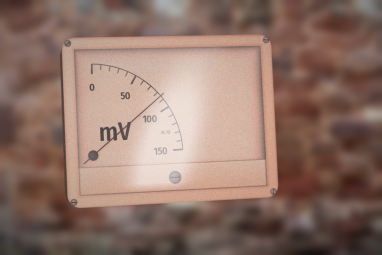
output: **85** mV
